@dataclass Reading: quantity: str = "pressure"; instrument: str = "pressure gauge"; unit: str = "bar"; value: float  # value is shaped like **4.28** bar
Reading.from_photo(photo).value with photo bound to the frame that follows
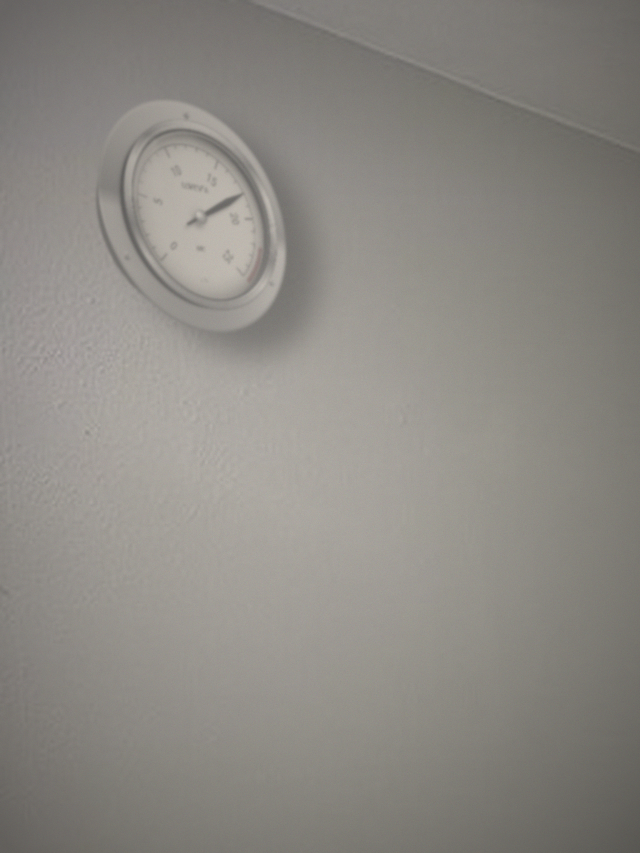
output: **18** bar
